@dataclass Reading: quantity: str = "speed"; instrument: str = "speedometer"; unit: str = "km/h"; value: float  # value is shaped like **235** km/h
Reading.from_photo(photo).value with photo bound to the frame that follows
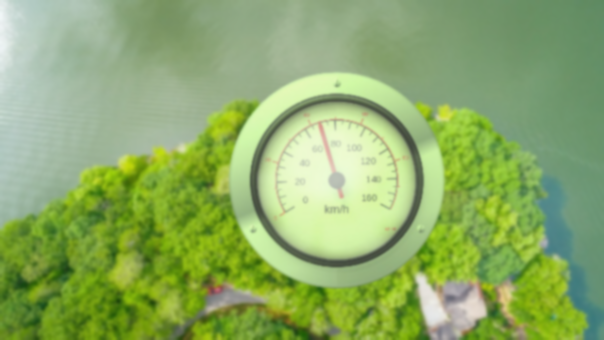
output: **70** km/h
